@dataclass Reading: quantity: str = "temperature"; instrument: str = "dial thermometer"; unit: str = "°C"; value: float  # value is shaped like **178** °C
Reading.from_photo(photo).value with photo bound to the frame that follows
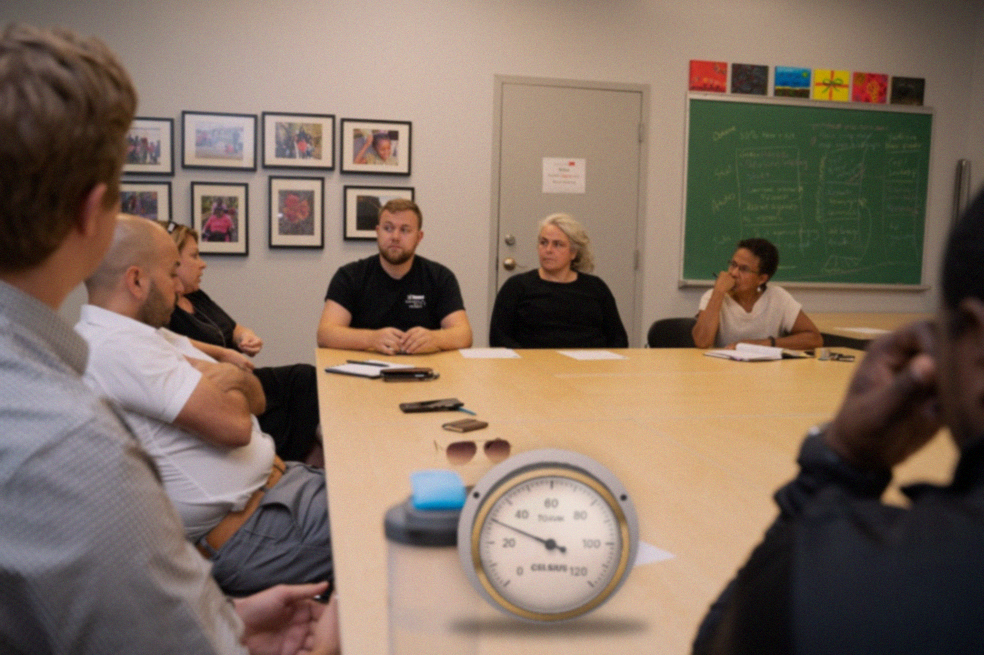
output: **30** °C
